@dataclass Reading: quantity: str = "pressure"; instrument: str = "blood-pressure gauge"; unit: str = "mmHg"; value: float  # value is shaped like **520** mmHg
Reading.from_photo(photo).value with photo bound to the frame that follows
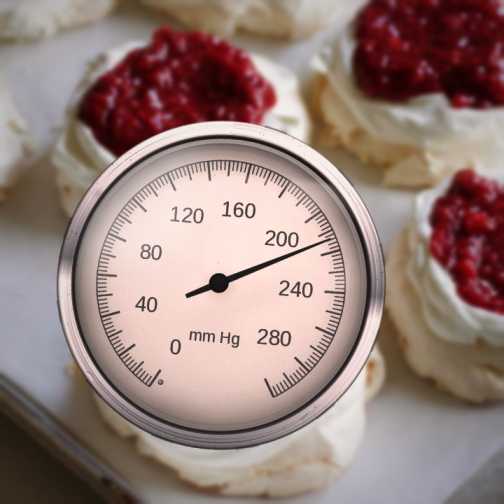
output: **214** mmHg
